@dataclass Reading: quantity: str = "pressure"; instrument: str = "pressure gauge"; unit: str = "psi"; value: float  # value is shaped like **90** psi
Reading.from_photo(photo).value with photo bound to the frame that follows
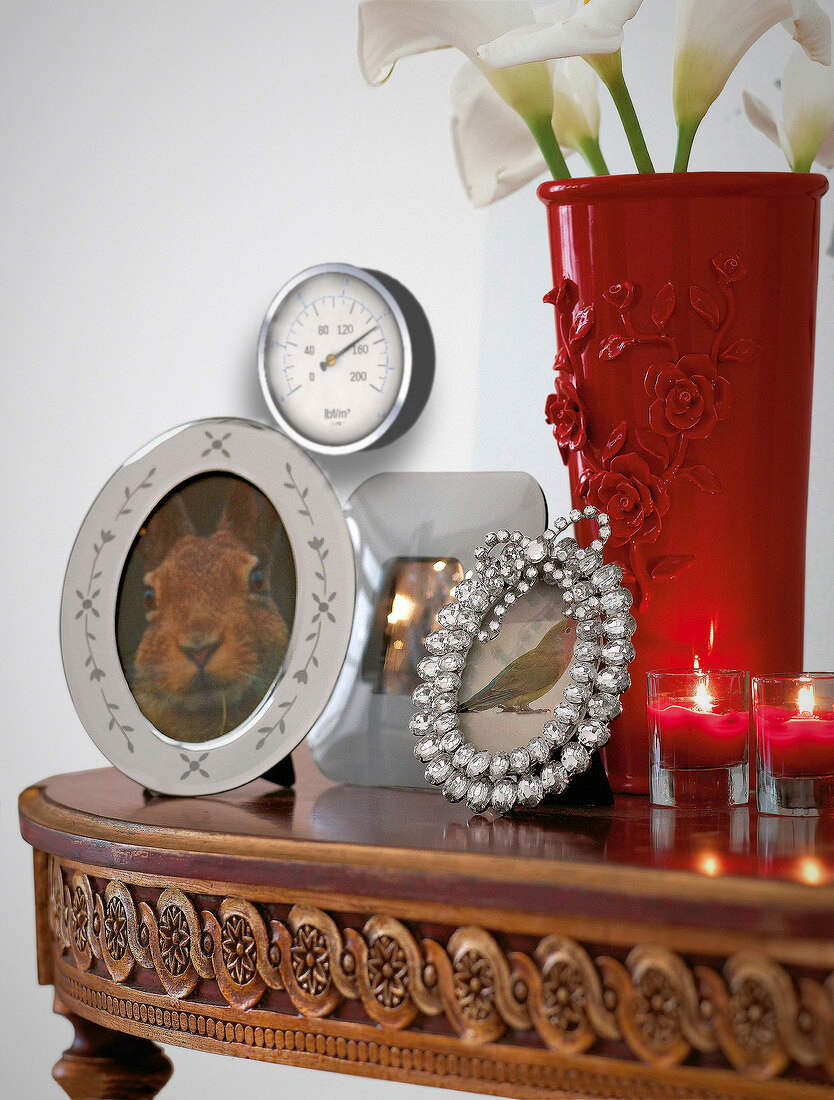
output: **150** psi
